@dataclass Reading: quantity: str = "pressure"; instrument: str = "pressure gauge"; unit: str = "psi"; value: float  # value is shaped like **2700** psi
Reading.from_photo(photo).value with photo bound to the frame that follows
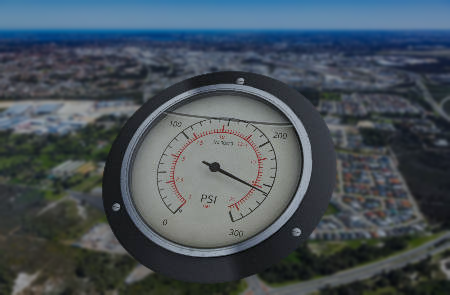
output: **260** psi
